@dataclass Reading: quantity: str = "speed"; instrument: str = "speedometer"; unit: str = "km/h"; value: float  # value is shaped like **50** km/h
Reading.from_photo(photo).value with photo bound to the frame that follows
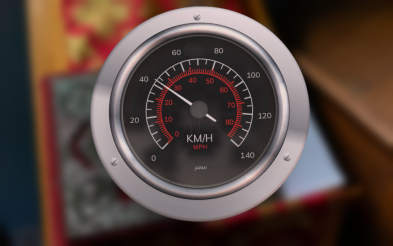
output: **42.5** km/h
